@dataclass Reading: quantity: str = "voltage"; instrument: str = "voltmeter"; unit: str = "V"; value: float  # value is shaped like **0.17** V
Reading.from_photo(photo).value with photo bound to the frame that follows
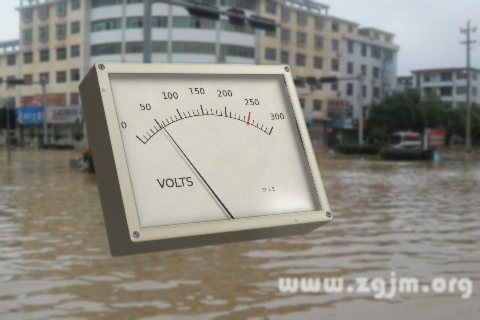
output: **50** V
